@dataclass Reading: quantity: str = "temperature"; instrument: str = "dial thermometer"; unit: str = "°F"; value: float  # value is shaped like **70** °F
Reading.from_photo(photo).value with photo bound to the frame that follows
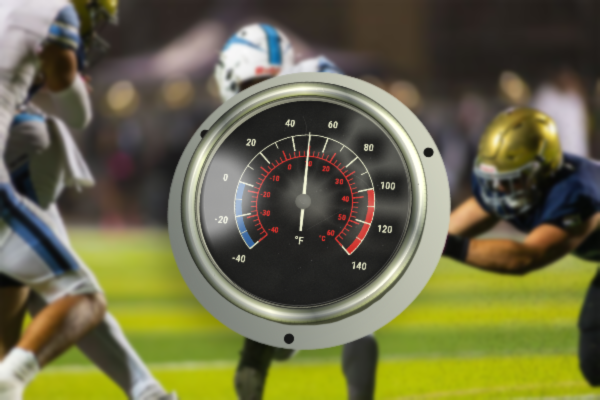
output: **50** °F
